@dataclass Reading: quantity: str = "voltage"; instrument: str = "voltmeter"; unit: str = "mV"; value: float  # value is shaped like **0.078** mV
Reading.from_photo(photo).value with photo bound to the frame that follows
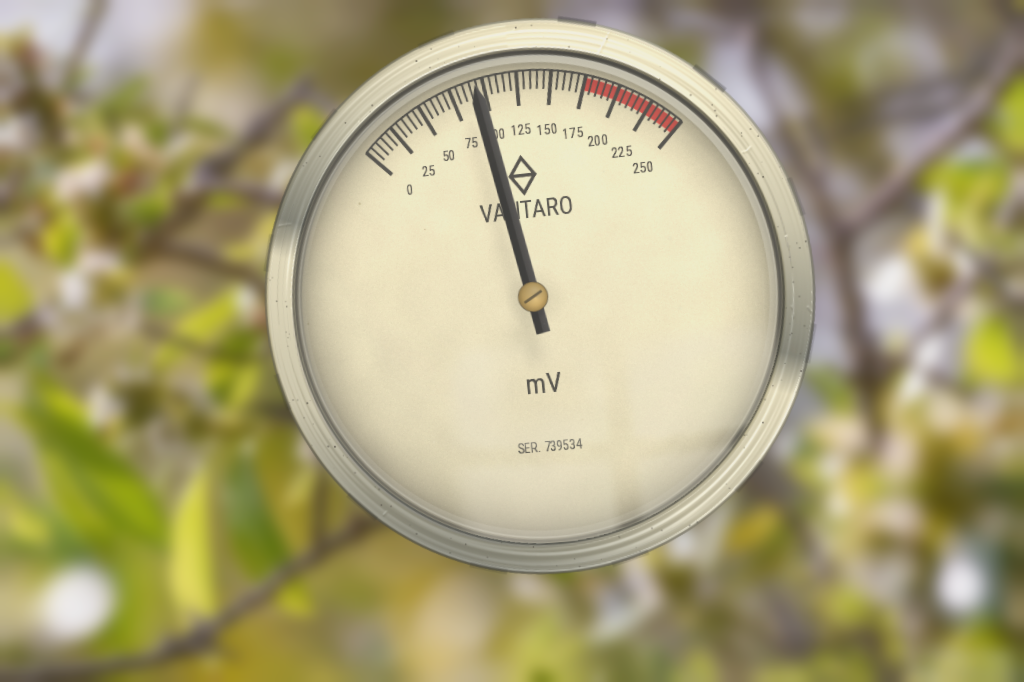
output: **95** mV
